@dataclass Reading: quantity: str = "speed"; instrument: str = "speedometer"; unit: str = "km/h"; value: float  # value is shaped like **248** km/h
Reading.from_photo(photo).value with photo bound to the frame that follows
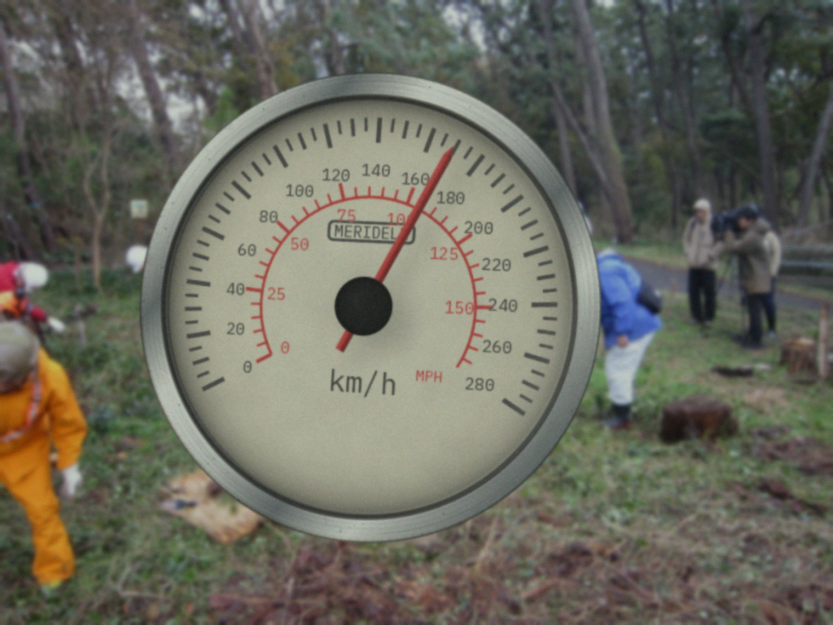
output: **170** km/h
